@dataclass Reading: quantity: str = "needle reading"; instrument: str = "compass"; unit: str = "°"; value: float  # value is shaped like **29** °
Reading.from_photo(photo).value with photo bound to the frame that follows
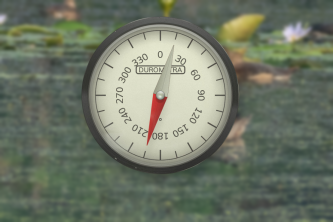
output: **195** °
